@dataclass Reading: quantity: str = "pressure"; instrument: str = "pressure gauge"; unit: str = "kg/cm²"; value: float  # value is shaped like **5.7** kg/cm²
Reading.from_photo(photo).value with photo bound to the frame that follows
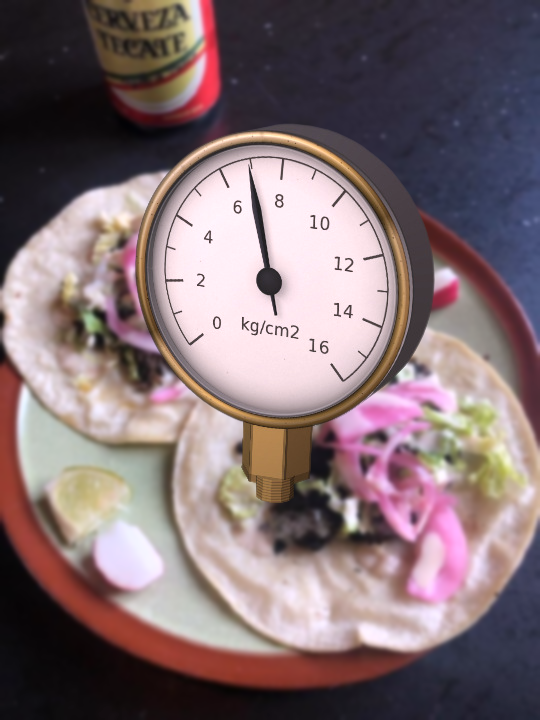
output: **7** kg/cm²
